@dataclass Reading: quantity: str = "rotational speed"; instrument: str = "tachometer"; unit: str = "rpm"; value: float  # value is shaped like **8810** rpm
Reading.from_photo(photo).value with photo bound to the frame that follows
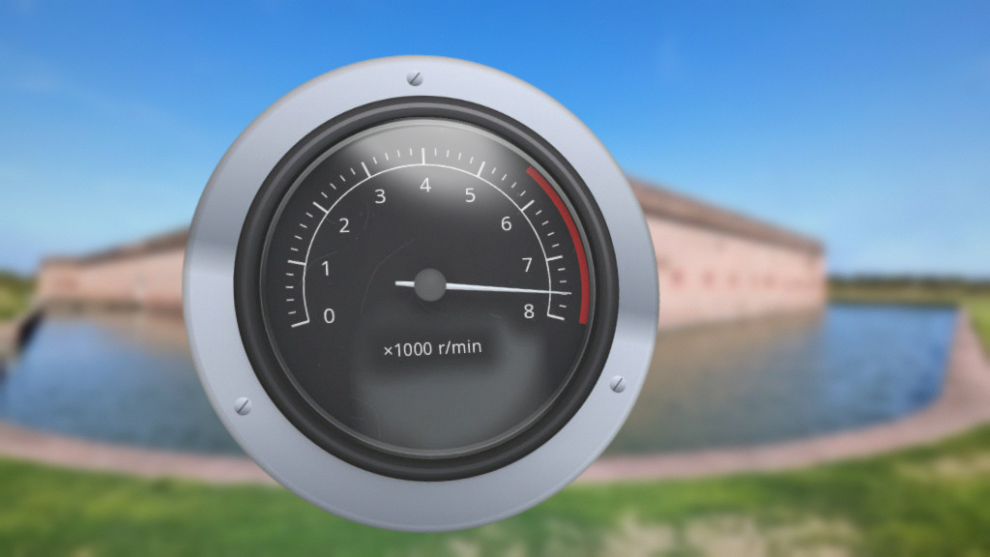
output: **7600** rpm
